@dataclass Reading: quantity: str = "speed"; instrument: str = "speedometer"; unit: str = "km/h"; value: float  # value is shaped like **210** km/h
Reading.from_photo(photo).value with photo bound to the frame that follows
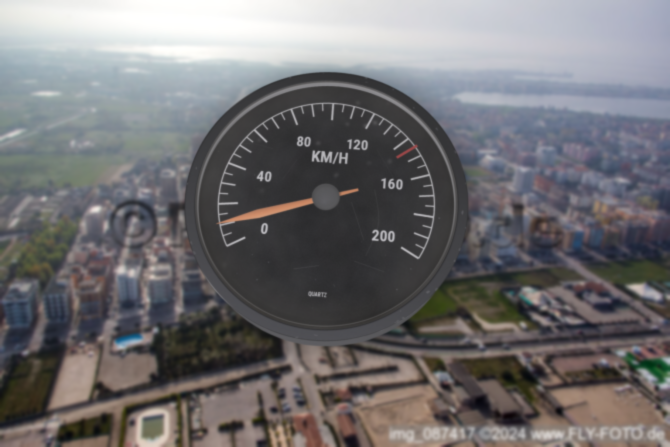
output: **10** km/h
